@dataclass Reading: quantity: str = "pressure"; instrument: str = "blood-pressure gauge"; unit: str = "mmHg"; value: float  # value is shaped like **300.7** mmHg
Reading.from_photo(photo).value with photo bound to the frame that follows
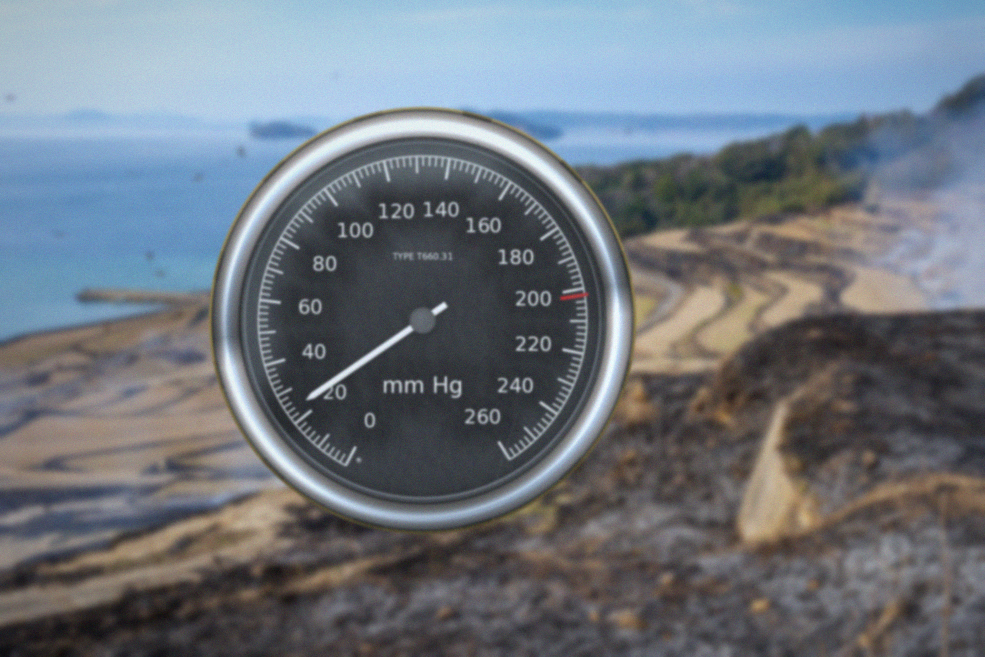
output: **24** mmHg
